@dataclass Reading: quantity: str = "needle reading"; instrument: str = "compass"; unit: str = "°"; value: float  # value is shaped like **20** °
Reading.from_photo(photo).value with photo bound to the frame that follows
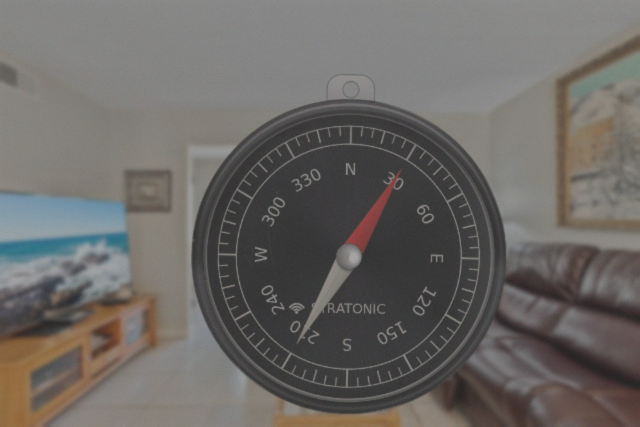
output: **30** °
